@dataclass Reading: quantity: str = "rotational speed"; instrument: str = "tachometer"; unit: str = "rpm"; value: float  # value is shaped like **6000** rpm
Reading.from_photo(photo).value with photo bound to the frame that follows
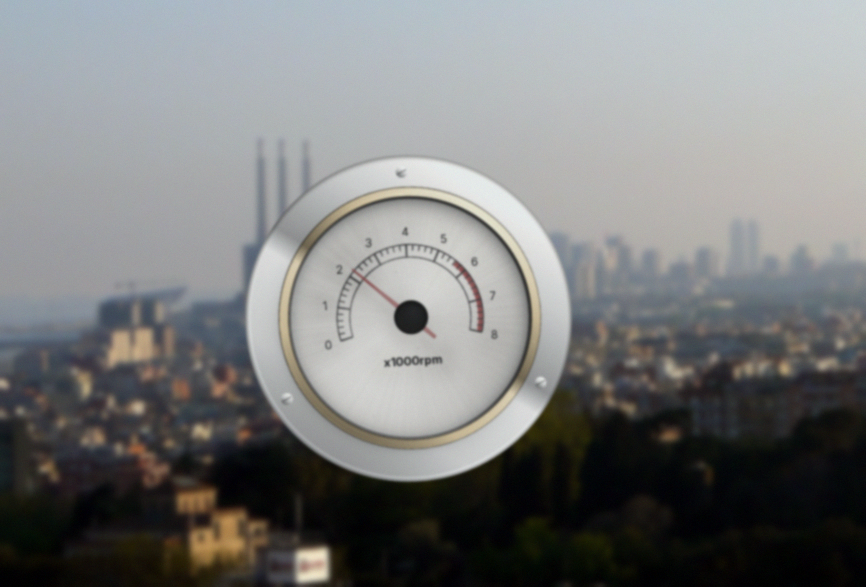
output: **2200** rpm
